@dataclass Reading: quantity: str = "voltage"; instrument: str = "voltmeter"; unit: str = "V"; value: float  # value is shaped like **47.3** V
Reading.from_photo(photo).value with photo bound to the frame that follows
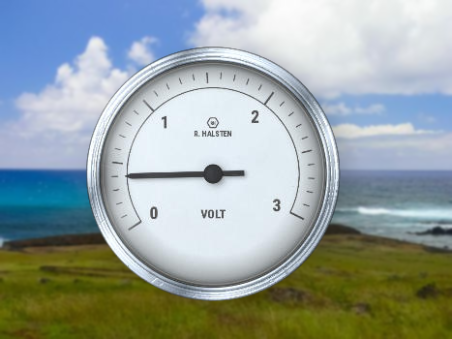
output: **0.4** V
